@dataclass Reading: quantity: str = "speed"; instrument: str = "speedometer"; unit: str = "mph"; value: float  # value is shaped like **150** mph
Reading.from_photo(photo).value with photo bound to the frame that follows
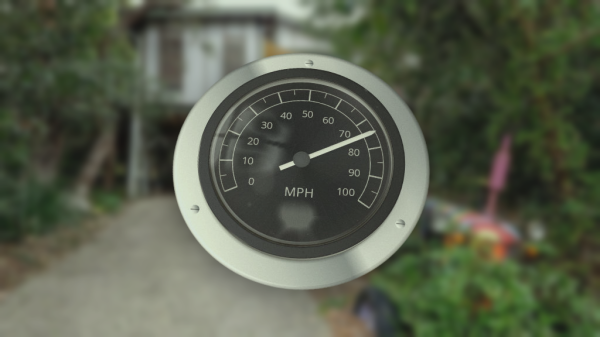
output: **75** mph
